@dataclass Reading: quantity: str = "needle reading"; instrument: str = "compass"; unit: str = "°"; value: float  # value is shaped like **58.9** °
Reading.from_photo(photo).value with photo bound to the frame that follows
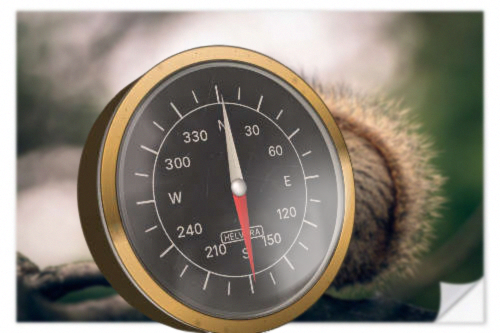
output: **180** °
